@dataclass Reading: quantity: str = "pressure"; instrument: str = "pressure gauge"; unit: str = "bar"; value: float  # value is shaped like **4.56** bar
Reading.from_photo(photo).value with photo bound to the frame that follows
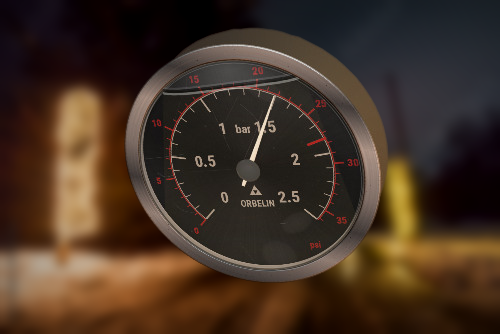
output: **1.5** bar
